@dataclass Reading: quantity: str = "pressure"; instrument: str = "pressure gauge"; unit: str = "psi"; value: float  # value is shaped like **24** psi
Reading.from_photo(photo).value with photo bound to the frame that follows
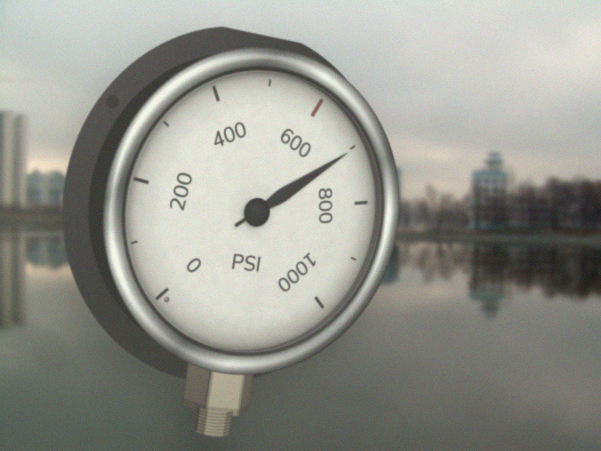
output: **700** psi
